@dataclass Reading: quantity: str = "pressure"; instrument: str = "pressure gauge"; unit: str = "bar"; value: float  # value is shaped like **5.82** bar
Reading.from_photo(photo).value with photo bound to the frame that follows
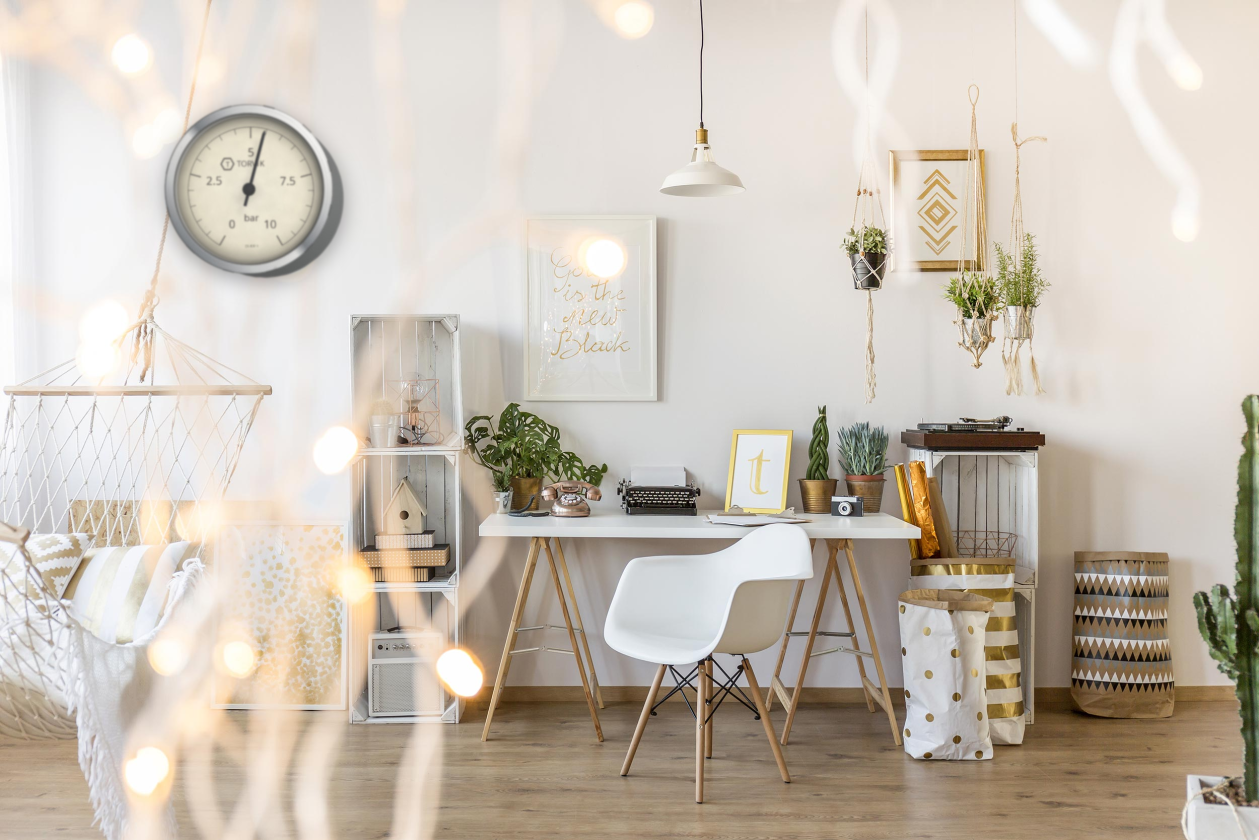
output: **5.5** bar
